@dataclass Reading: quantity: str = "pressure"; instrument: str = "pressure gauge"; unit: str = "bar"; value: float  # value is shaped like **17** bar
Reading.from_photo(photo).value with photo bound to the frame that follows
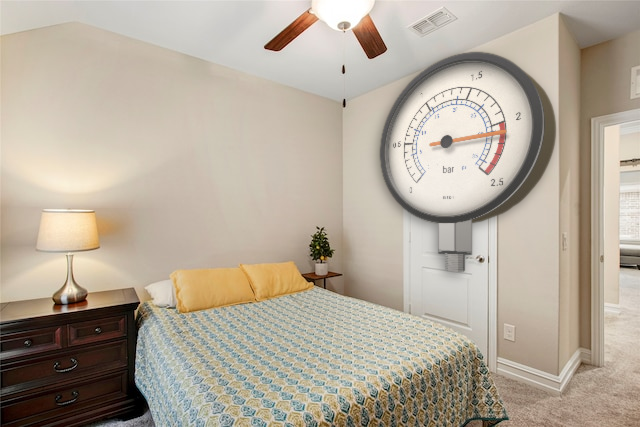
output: **2.1** bar
